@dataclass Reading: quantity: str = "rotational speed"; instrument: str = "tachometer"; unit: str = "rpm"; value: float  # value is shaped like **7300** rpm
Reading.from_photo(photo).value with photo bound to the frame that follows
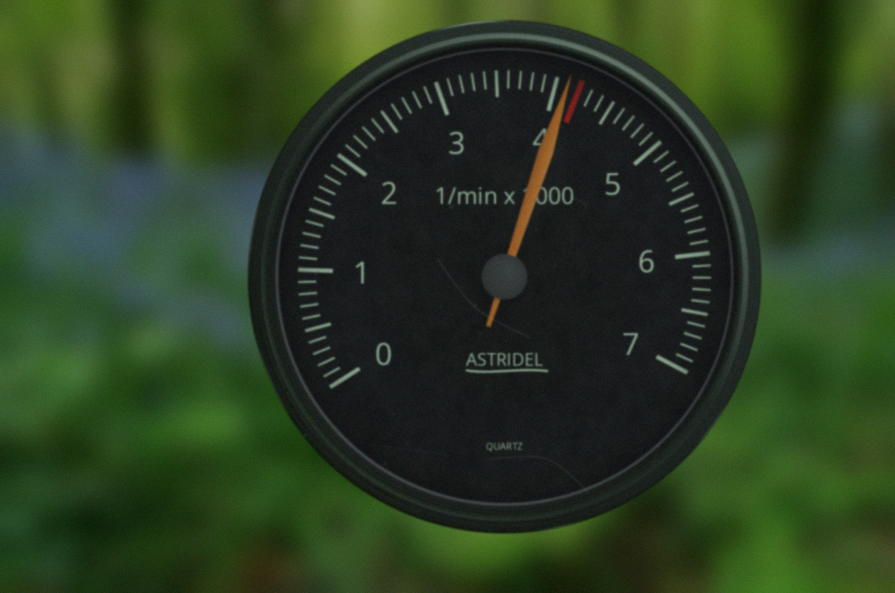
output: **4100** rpm
